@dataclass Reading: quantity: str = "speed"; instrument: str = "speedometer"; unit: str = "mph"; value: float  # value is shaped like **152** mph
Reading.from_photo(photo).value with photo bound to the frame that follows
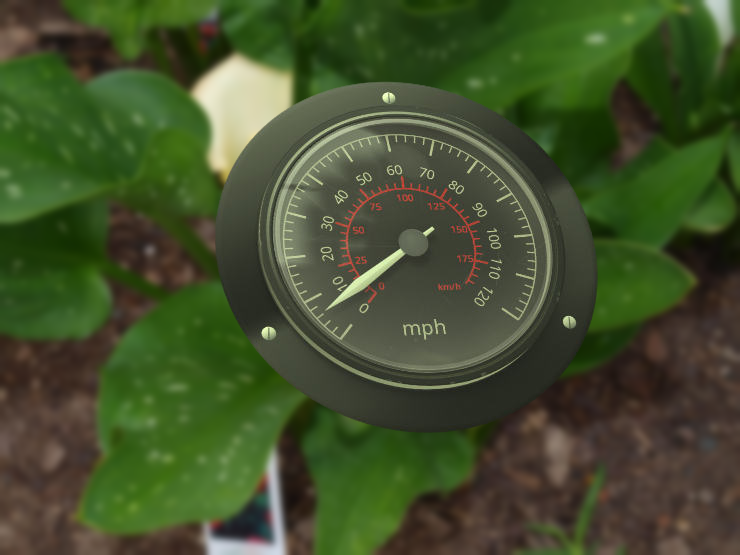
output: **6** mph
